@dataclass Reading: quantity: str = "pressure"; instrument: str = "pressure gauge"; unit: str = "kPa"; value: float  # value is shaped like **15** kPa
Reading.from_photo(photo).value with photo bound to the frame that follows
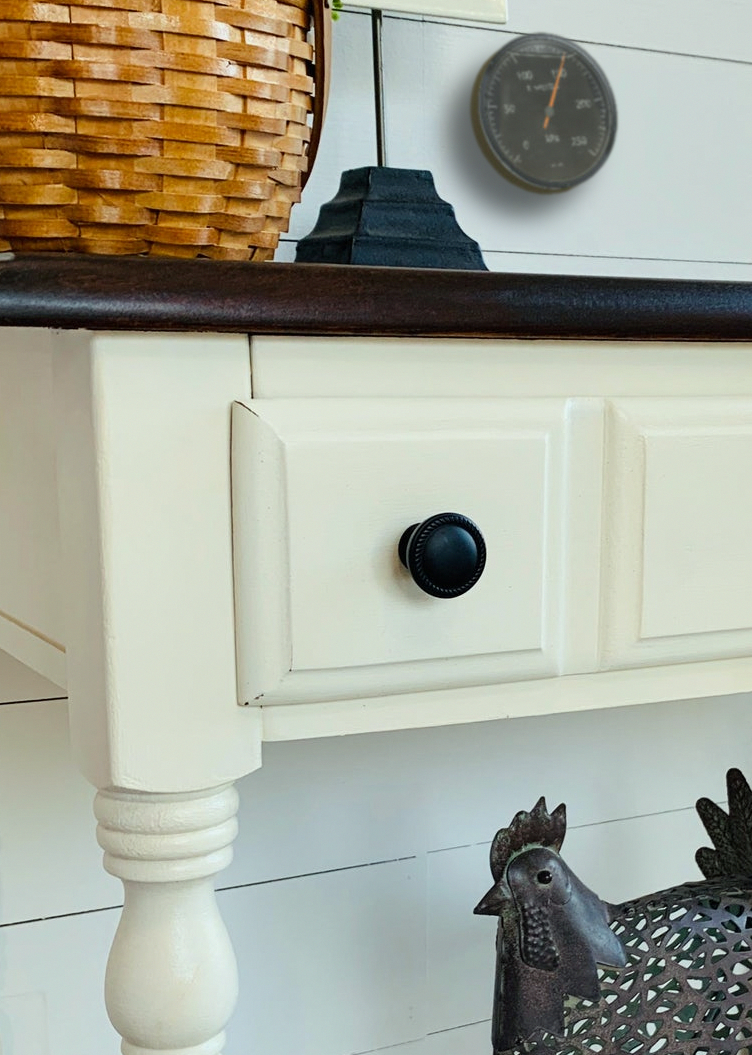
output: **150** kPa
